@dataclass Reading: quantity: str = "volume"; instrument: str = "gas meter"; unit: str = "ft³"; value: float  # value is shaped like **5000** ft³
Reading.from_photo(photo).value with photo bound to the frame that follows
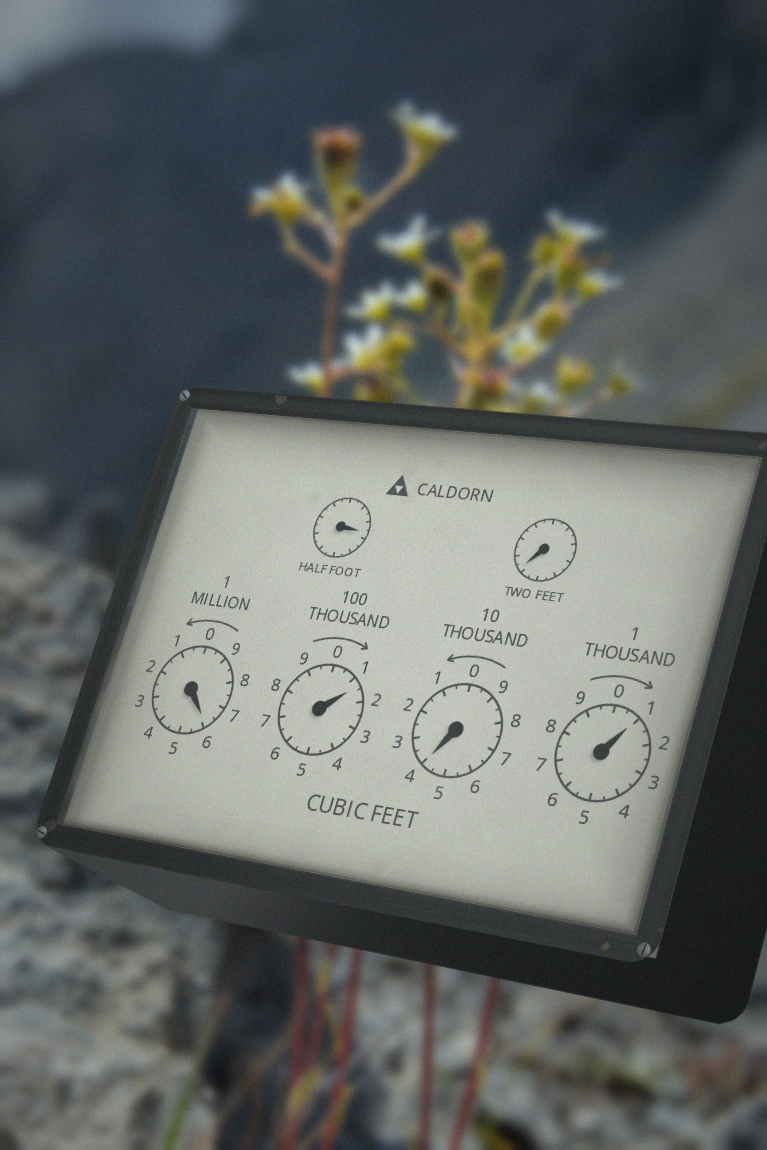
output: **614100** ft³
